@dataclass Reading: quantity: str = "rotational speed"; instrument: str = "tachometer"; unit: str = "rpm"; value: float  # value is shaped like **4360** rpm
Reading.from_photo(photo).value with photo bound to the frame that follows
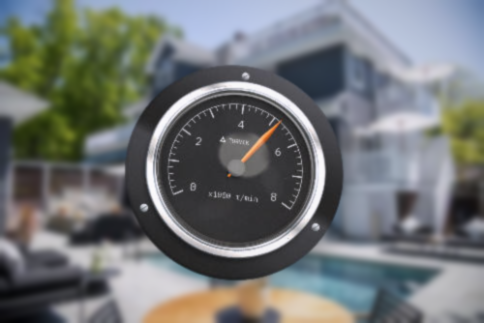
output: **5200** rpm
